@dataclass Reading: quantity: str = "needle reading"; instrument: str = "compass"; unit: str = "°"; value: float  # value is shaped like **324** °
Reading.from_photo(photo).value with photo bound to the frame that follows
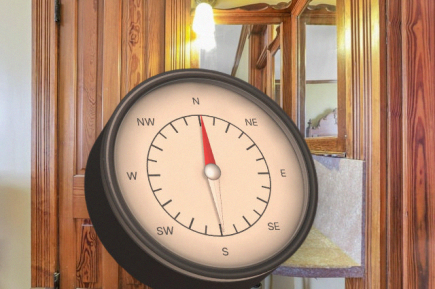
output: **0** °
